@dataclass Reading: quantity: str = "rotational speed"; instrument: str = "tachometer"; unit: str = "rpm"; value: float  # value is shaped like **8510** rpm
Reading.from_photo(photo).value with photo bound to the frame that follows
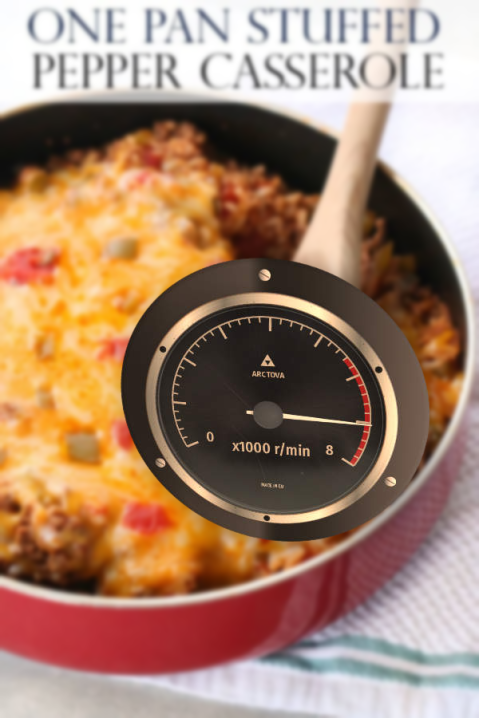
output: **7000** rpm
